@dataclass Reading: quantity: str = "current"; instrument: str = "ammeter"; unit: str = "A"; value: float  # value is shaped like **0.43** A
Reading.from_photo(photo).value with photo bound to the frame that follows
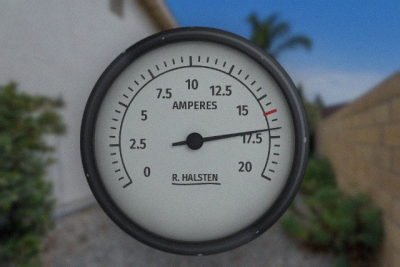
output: **17** A
